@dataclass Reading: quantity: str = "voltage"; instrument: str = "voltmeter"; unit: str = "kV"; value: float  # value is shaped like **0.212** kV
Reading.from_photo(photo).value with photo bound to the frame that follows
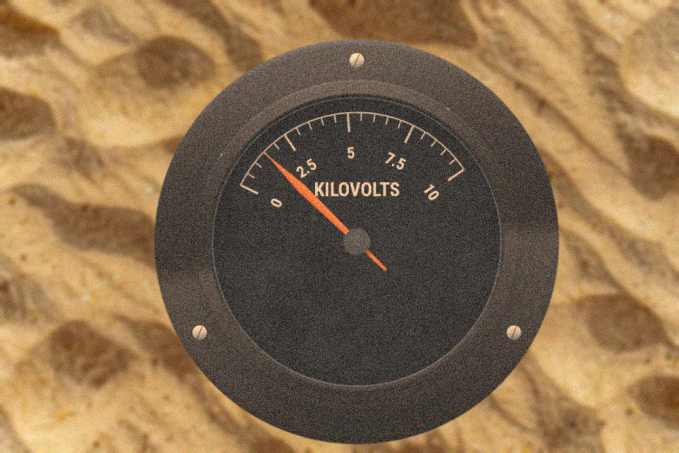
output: **1.5** kV
